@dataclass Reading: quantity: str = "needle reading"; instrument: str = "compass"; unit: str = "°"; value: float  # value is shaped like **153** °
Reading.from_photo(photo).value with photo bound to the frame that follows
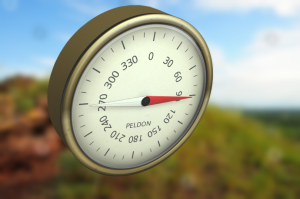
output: **90** °
